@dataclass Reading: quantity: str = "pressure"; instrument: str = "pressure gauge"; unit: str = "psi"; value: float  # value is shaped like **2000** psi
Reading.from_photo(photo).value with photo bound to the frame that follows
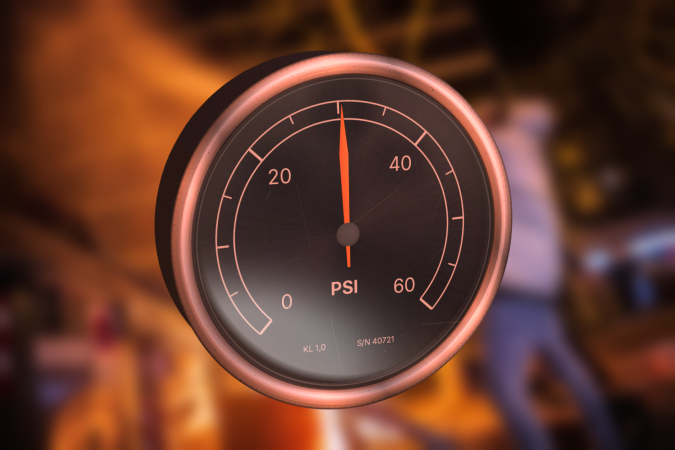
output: **30** psi
